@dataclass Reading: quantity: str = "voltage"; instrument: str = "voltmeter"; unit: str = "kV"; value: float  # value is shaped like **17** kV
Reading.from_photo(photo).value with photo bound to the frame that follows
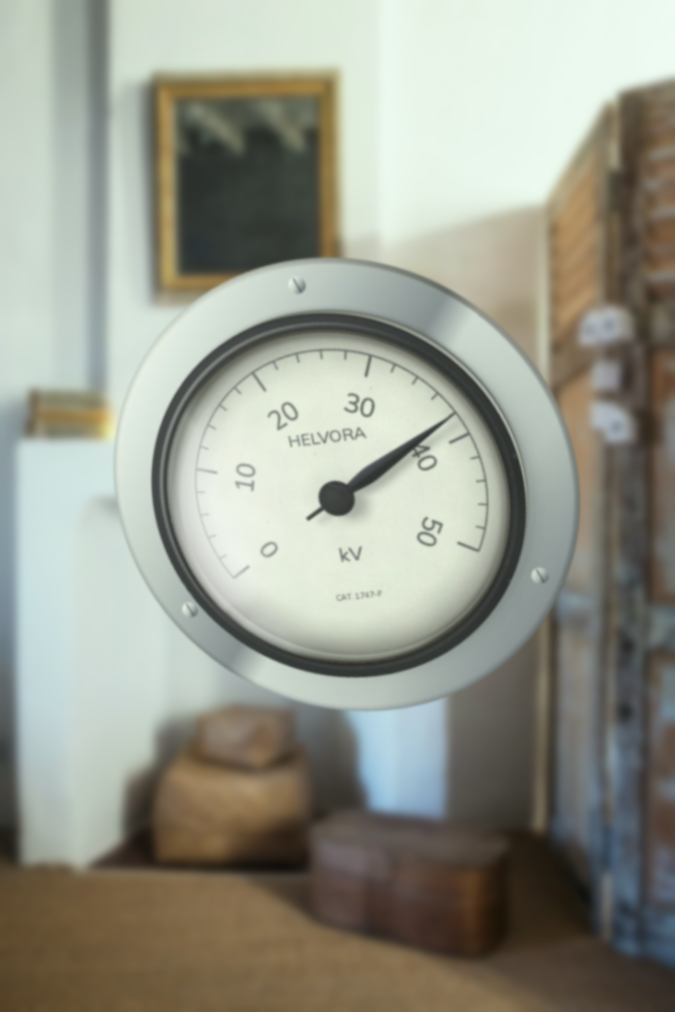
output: **38** kV
